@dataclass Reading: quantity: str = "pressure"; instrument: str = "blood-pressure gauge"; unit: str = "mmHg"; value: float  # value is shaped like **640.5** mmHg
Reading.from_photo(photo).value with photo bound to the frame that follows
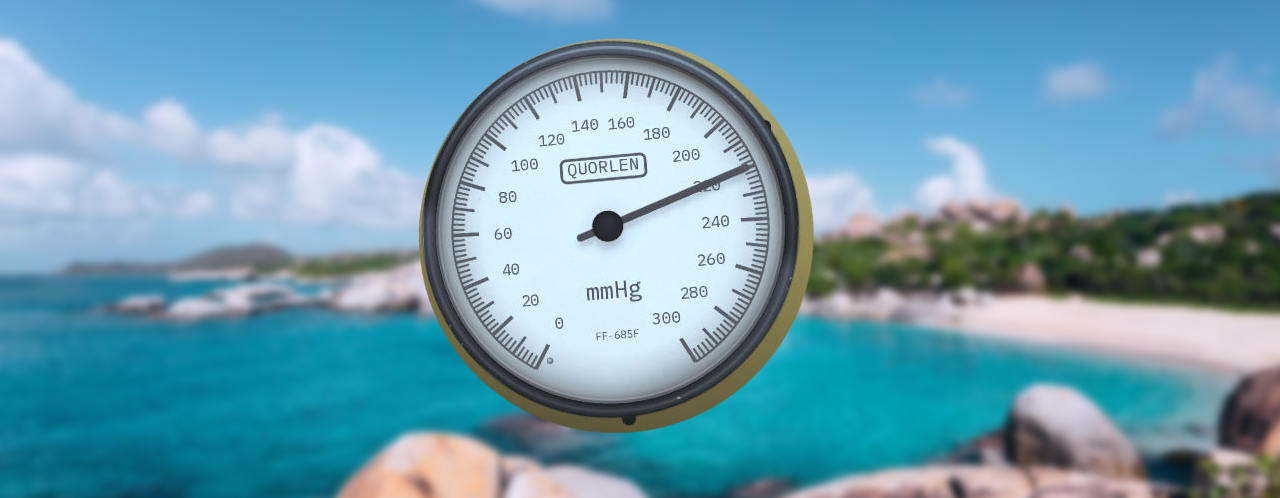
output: **220** mmHg
